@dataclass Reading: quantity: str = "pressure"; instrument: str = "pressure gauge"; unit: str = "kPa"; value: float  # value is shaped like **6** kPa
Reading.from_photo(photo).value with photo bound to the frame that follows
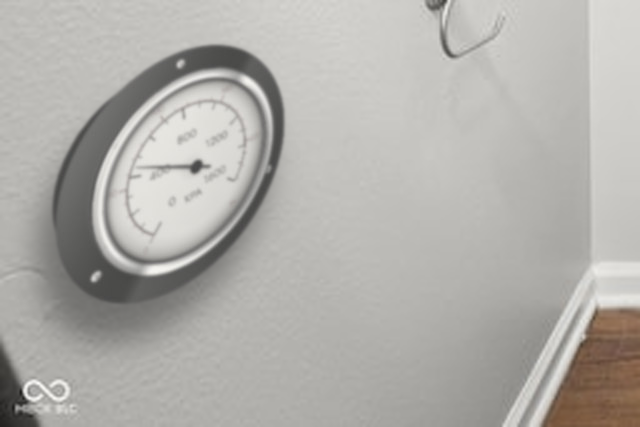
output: **450** kPa
